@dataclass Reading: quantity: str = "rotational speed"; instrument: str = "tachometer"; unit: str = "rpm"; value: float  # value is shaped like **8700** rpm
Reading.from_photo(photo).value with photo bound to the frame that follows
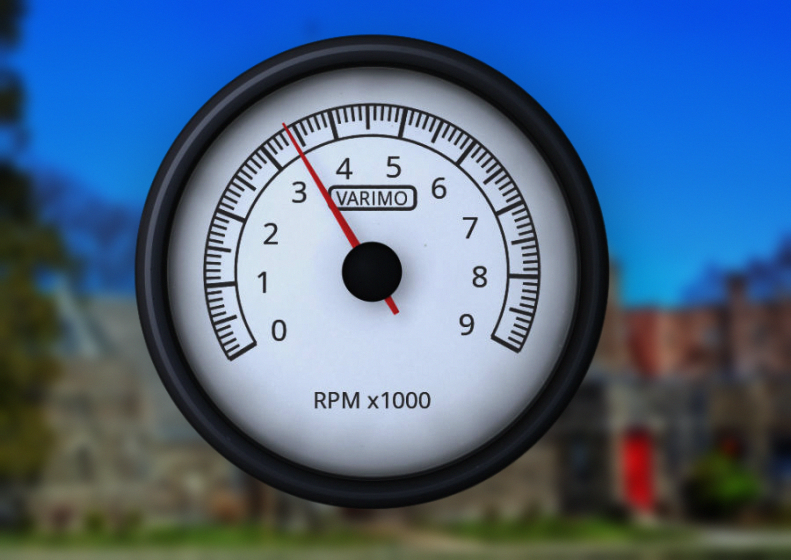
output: **3400** rpm
